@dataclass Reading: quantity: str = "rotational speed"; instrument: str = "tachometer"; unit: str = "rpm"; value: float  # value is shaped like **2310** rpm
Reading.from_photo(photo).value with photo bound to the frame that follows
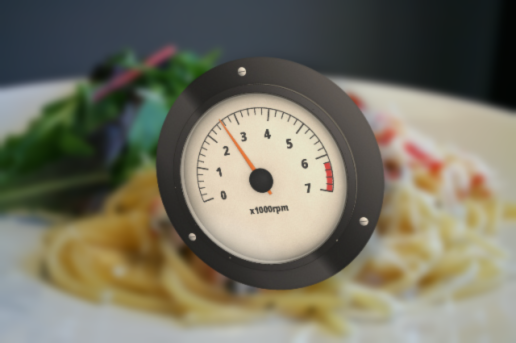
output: **2600** rpm
